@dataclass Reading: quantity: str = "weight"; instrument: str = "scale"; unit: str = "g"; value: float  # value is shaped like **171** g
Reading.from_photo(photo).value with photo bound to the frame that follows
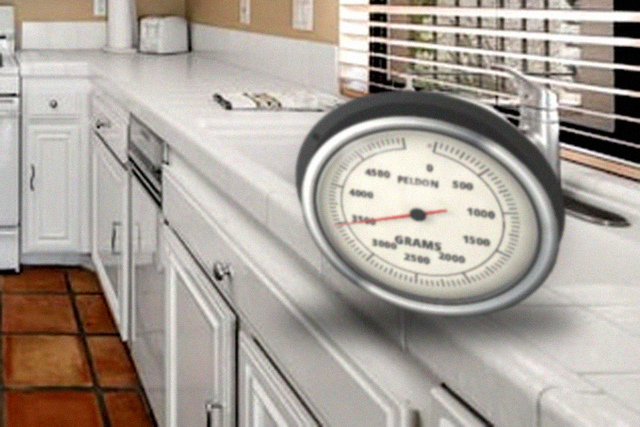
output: **3500** g
